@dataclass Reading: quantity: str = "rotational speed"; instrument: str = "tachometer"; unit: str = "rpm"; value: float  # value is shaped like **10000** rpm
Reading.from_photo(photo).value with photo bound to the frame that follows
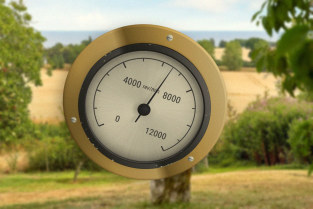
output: **6500** rpm
